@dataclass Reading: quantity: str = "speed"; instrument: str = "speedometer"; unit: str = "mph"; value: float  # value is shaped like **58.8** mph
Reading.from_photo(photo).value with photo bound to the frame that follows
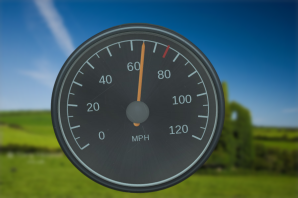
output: **65** mph
